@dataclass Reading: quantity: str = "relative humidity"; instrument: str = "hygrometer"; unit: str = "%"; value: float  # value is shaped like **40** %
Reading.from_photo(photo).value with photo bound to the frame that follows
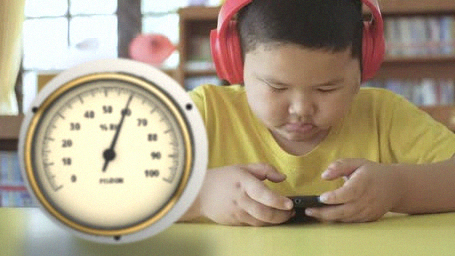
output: **60** %
